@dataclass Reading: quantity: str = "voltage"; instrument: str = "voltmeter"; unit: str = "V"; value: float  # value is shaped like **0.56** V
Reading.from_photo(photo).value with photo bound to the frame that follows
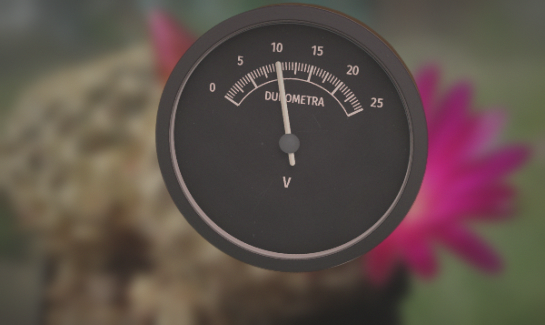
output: **10** V
